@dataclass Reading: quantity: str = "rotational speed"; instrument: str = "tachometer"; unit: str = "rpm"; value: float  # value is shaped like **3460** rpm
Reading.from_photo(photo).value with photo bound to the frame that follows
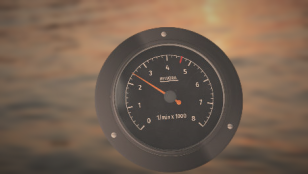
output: **2400** rpm
